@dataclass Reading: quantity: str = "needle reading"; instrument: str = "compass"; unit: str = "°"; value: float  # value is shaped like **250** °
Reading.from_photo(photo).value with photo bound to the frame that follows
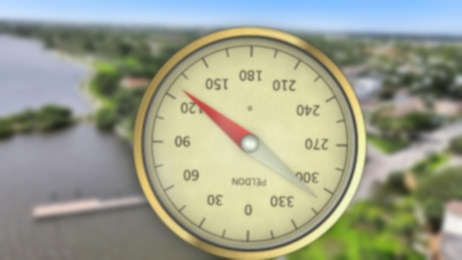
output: **127.5** °
